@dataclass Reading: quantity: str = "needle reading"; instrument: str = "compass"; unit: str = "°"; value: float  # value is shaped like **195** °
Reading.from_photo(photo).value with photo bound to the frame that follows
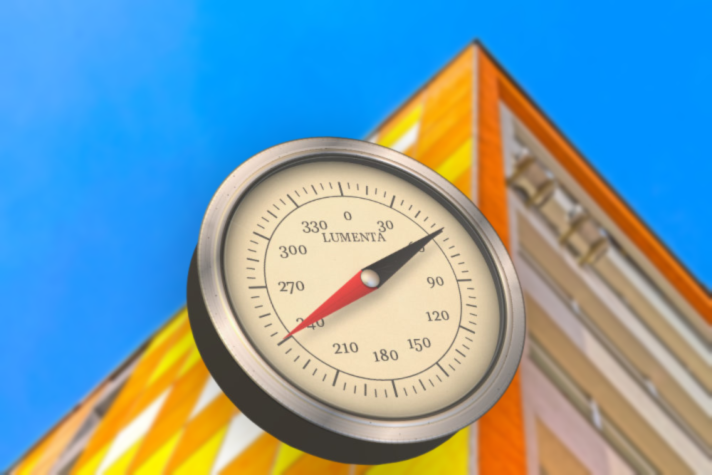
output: **240** °
